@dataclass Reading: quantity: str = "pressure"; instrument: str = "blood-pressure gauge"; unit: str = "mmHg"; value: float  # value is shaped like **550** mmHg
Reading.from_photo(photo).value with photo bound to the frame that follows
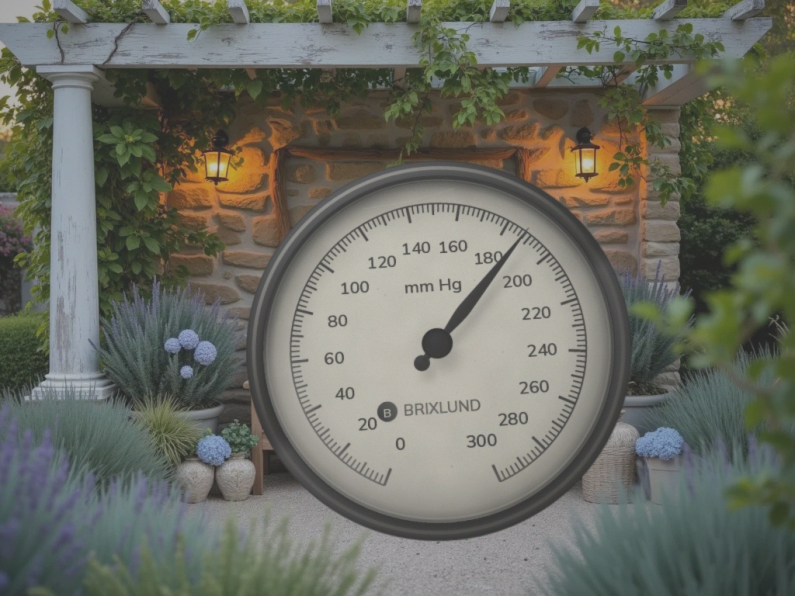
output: **188** mmHg
